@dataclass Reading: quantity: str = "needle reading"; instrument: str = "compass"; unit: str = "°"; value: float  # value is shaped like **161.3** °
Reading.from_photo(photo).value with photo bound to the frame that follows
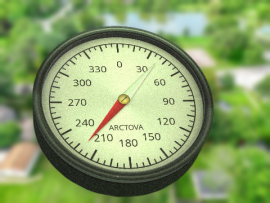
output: **220** °
